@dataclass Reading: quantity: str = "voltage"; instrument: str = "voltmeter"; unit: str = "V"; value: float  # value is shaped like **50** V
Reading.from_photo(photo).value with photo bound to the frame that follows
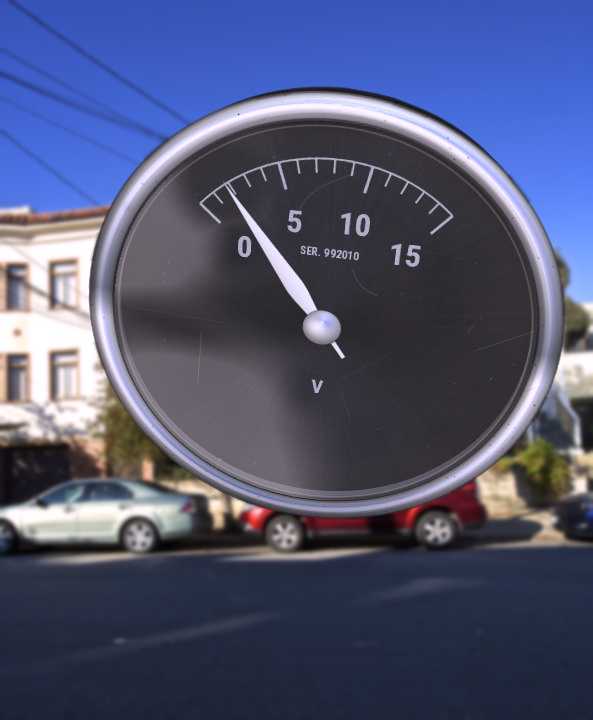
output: **2** V
